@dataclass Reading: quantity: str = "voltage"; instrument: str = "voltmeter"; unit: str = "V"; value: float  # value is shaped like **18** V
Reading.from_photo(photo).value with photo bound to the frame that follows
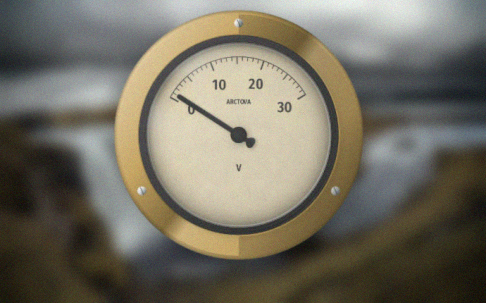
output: **1** V
